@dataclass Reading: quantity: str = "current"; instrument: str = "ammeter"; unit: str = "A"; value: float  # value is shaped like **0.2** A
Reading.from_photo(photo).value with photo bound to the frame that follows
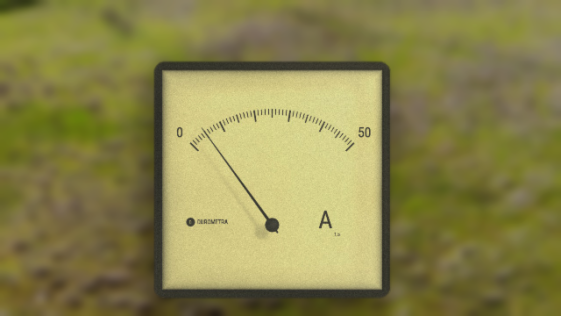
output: **5** A
